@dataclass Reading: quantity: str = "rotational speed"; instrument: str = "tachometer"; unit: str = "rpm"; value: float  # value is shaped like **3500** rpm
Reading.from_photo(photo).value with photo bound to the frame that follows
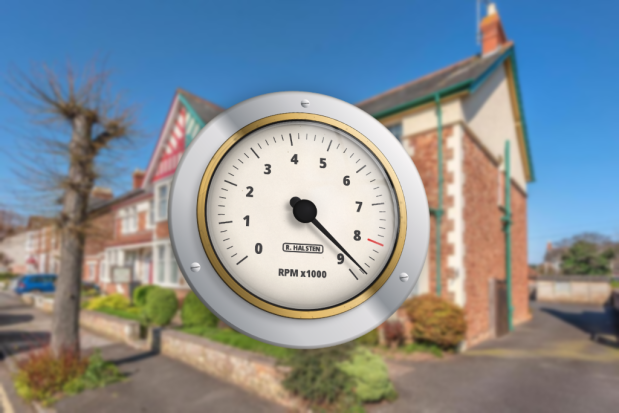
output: **8800** rpm
